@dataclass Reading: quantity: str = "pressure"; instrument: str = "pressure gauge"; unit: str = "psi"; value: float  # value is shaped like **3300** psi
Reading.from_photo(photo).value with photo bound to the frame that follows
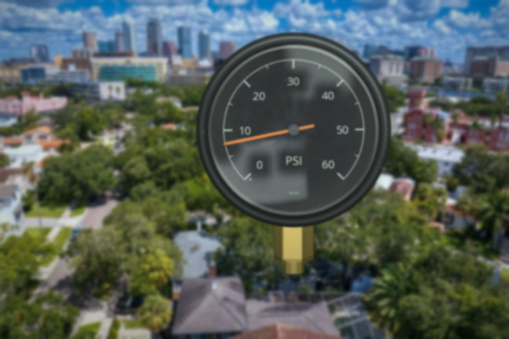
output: **7.5** psi
